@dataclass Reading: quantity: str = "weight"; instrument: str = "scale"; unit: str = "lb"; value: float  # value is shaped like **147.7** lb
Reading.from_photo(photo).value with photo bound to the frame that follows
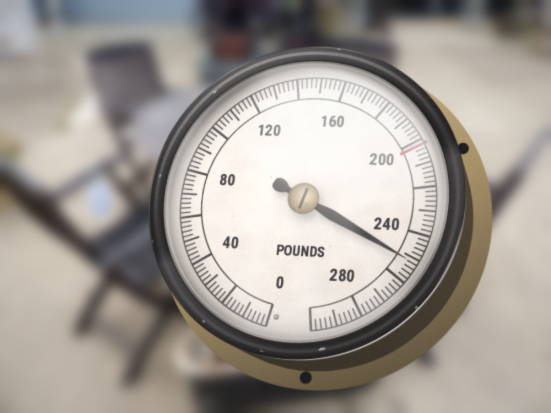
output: **252** lb
